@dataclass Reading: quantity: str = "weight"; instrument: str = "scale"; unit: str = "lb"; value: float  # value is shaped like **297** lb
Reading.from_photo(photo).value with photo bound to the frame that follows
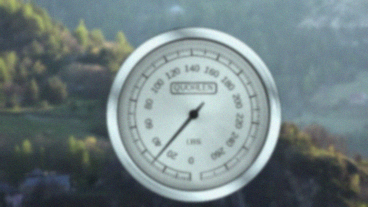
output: **30** lb
